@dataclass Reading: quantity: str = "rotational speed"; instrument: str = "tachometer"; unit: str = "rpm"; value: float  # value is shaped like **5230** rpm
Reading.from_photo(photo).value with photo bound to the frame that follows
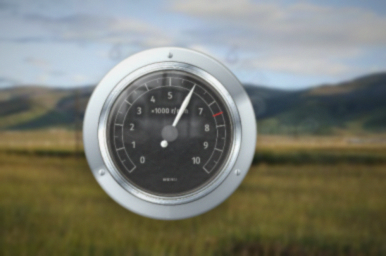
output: **6000** rpm
